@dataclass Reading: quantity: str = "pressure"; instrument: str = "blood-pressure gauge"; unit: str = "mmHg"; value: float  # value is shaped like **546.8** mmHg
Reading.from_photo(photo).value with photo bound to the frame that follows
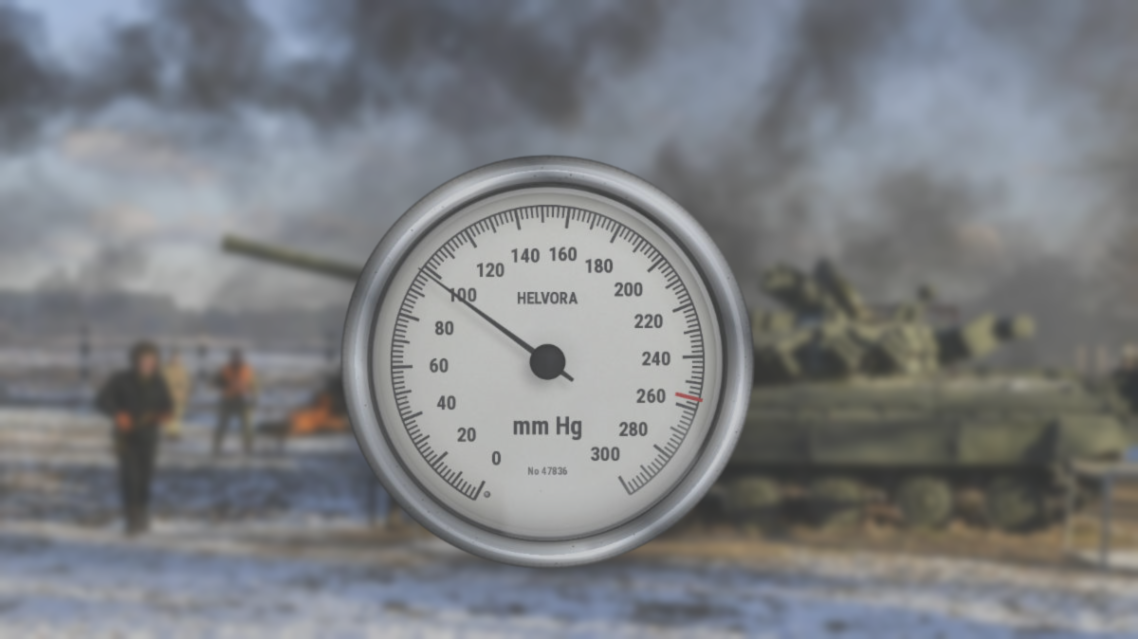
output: **98** mmHg
